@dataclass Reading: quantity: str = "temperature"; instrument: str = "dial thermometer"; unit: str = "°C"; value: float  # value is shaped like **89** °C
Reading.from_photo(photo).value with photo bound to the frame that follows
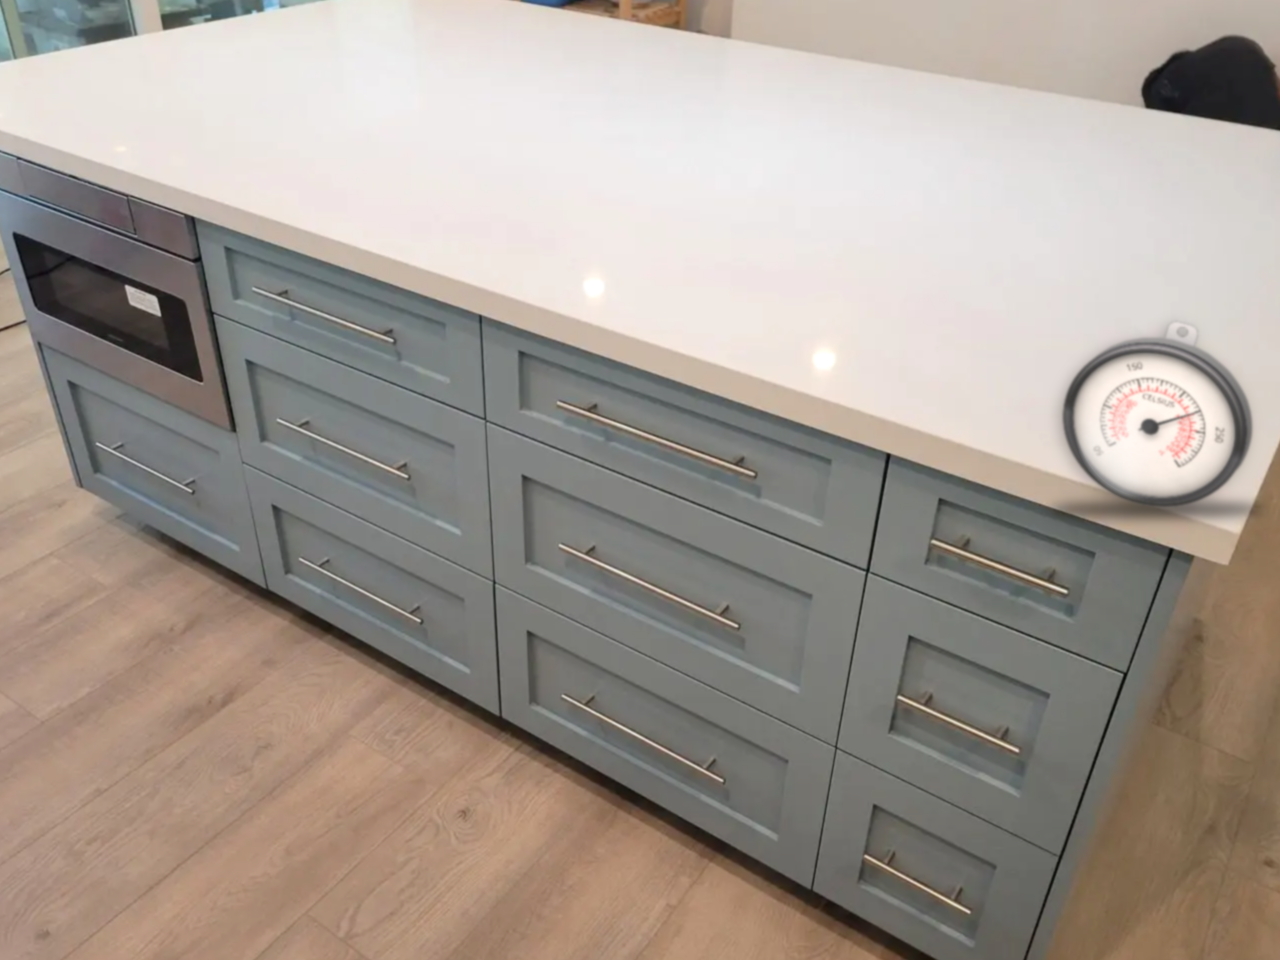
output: **225** °C
